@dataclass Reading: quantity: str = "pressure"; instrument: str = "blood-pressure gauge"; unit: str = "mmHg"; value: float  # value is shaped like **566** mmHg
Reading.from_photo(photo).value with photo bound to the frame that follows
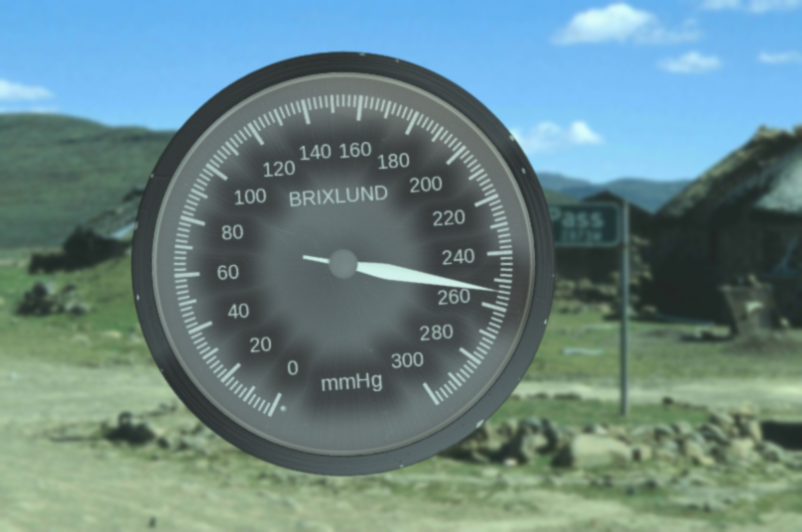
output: **254** mmHg
